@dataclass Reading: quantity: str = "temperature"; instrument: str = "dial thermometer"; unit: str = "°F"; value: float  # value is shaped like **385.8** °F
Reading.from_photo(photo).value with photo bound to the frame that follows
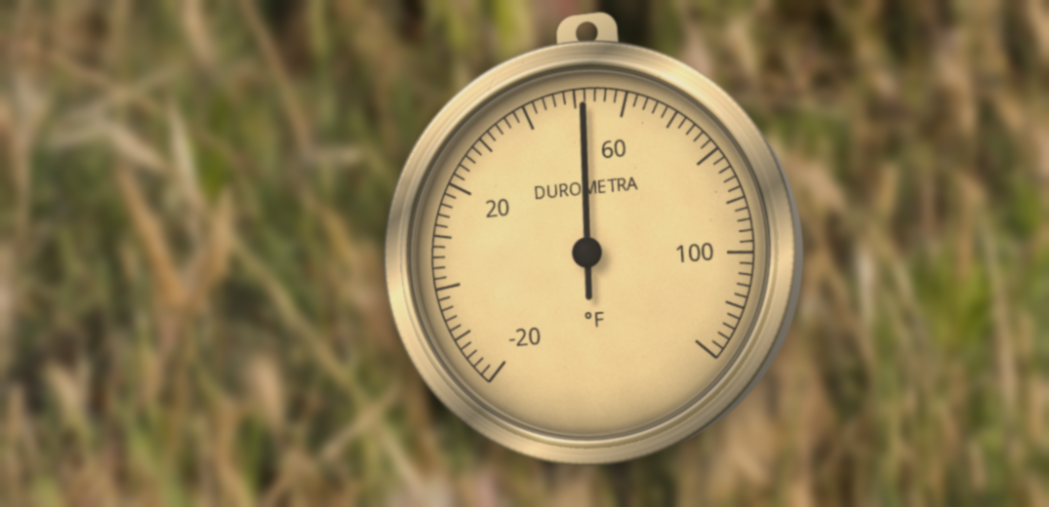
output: **52** °F
